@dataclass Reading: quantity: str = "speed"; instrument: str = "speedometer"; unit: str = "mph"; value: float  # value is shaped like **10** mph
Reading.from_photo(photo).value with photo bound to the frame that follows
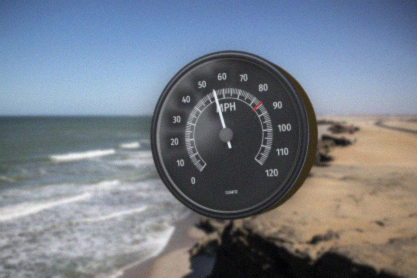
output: **55** mph
